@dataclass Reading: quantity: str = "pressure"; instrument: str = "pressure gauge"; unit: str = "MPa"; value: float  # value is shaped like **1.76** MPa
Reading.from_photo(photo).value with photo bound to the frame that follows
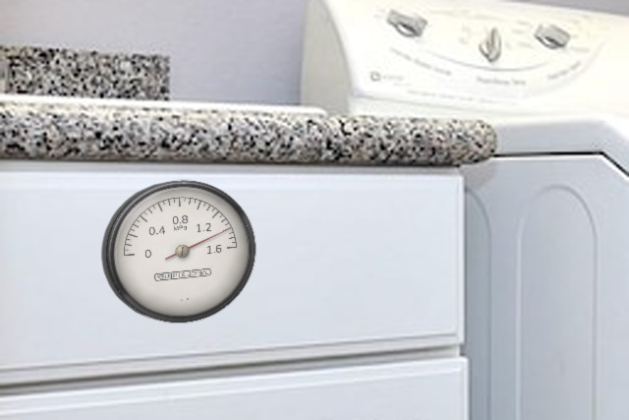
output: **1.4** MPa
